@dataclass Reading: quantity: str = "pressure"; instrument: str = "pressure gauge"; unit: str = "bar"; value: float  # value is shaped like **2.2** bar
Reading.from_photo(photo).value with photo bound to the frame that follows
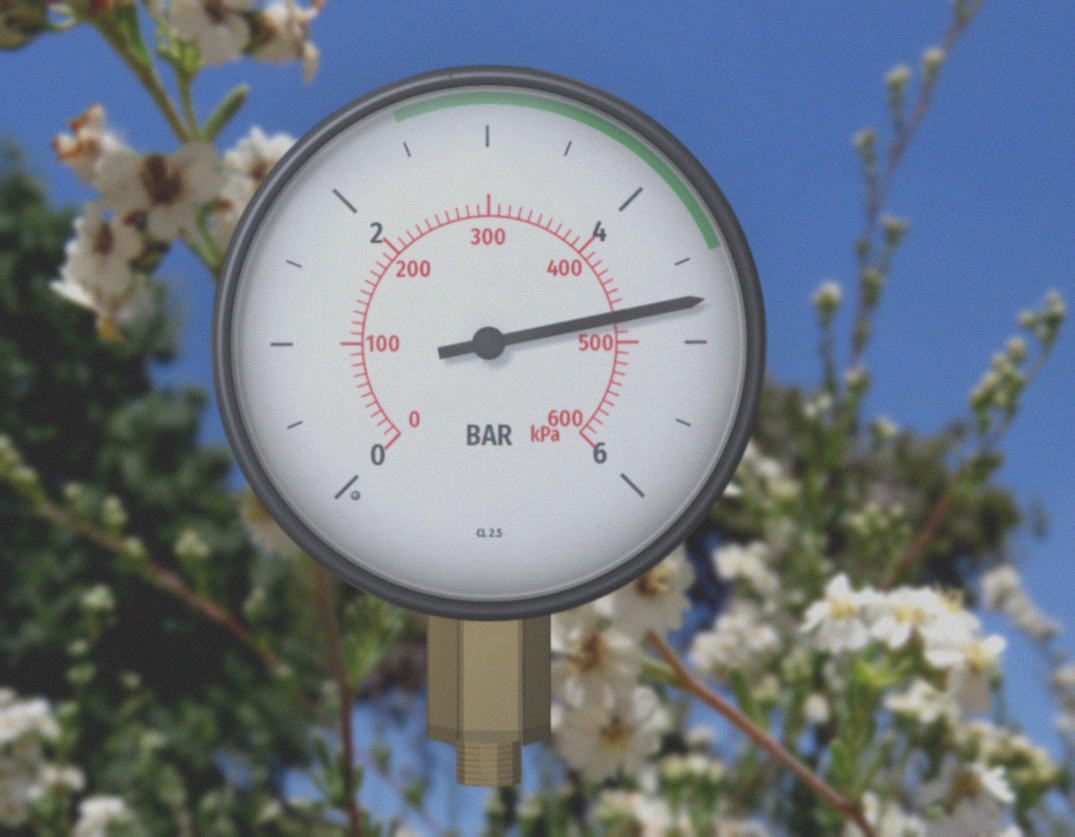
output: **4.75** bar
